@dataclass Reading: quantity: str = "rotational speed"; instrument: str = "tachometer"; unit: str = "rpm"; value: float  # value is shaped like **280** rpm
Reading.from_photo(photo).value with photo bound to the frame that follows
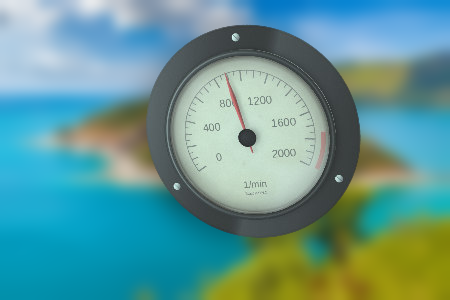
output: **900** rpm
